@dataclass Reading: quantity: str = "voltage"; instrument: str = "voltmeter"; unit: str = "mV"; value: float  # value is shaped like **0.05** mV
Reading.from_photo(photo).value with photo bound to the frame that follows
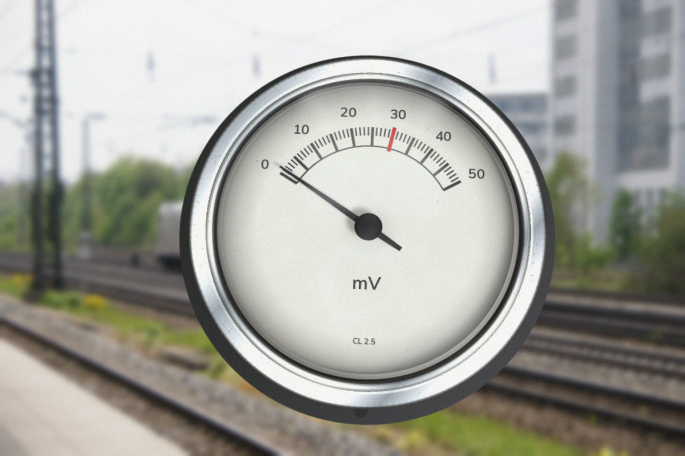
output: **1** mV
